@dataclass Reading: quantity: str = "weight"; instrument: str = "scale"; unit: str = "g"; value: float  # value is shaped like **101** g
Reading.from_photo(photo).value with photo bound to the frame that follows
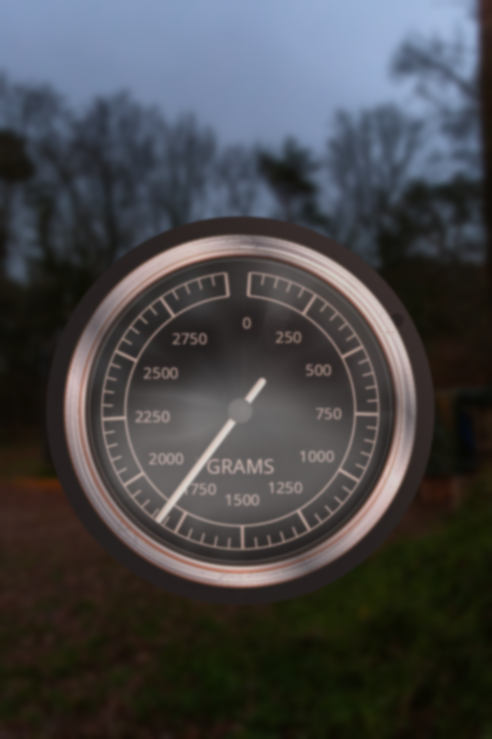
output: **1825** g
